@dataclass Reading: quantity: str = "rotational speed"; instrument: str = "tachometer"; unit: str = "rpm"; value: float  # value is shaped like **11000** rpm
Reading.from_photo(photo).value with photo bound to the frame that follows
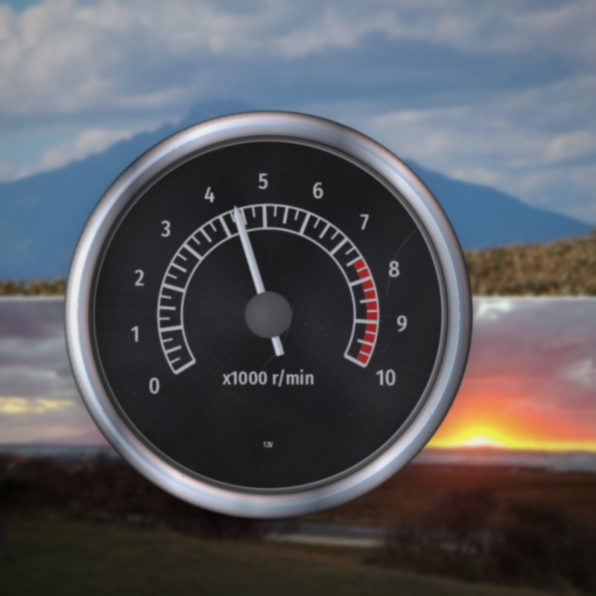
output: **4375** rpm
